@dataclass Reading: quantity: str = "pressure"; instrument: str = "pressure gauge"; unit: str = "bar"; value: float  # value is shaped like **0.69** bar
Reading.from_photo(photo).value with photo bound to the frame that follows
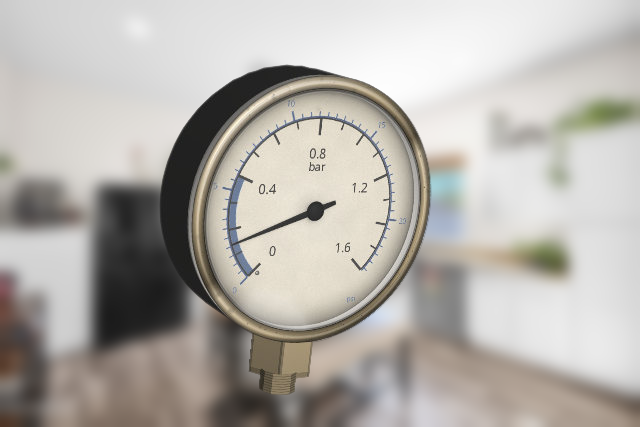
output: **0.15** bar
